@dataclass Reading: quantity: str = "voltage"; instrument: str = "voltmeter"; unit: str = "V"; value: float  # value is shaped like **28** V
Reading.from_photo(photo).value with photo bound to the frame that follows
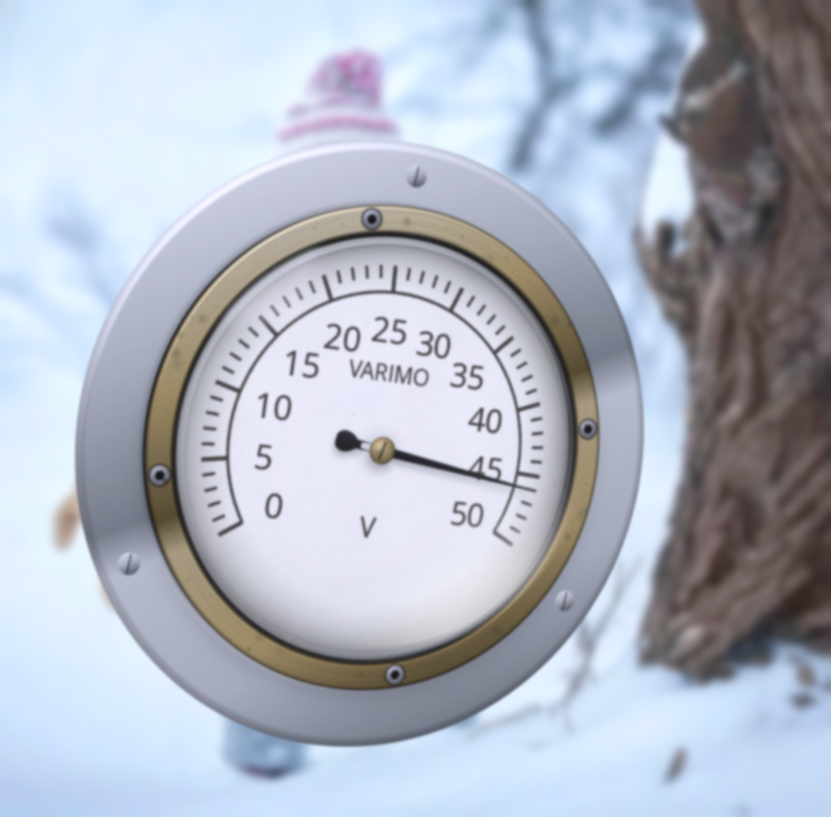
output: **46** V
